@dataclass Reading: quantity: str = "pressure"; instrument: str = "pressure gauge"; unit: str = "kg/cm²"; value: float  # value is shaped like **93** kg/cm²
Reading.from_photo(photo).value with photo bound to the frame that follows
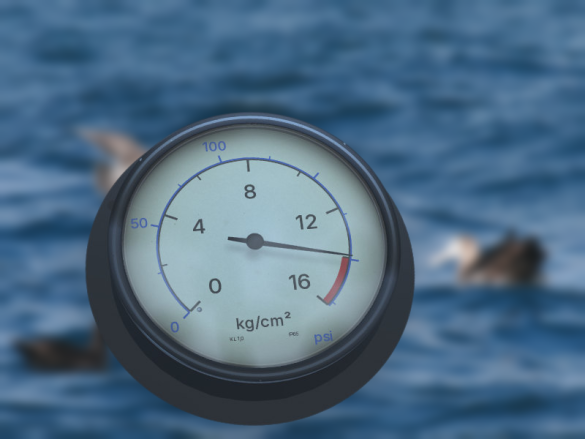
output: **14** kg/cm²
